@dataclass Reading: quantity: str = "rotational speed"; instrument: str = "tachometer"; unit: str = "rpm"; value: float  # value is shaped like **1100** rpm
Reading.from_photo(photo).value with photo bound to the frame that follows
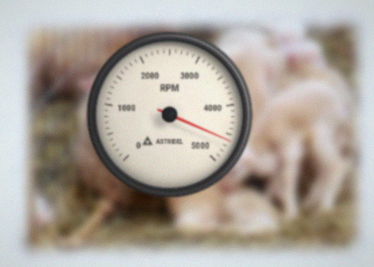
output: **4600** rpm
